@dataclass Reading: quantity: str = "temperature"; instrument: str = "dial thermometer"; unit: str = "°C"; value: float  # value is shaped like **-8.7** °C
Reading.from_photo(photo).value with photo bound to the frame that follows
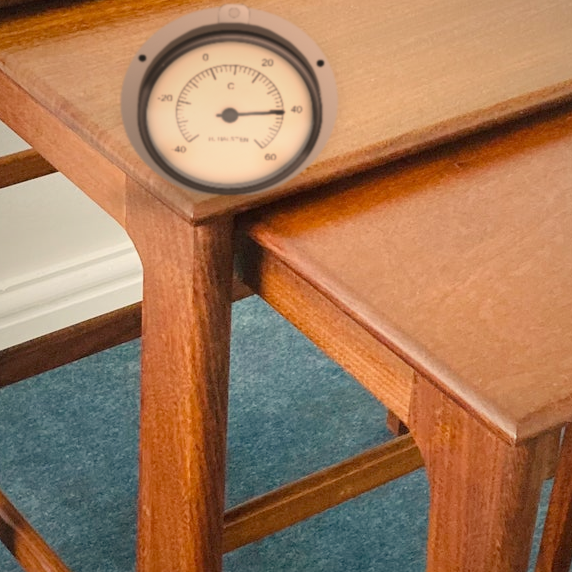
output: **40** °C
